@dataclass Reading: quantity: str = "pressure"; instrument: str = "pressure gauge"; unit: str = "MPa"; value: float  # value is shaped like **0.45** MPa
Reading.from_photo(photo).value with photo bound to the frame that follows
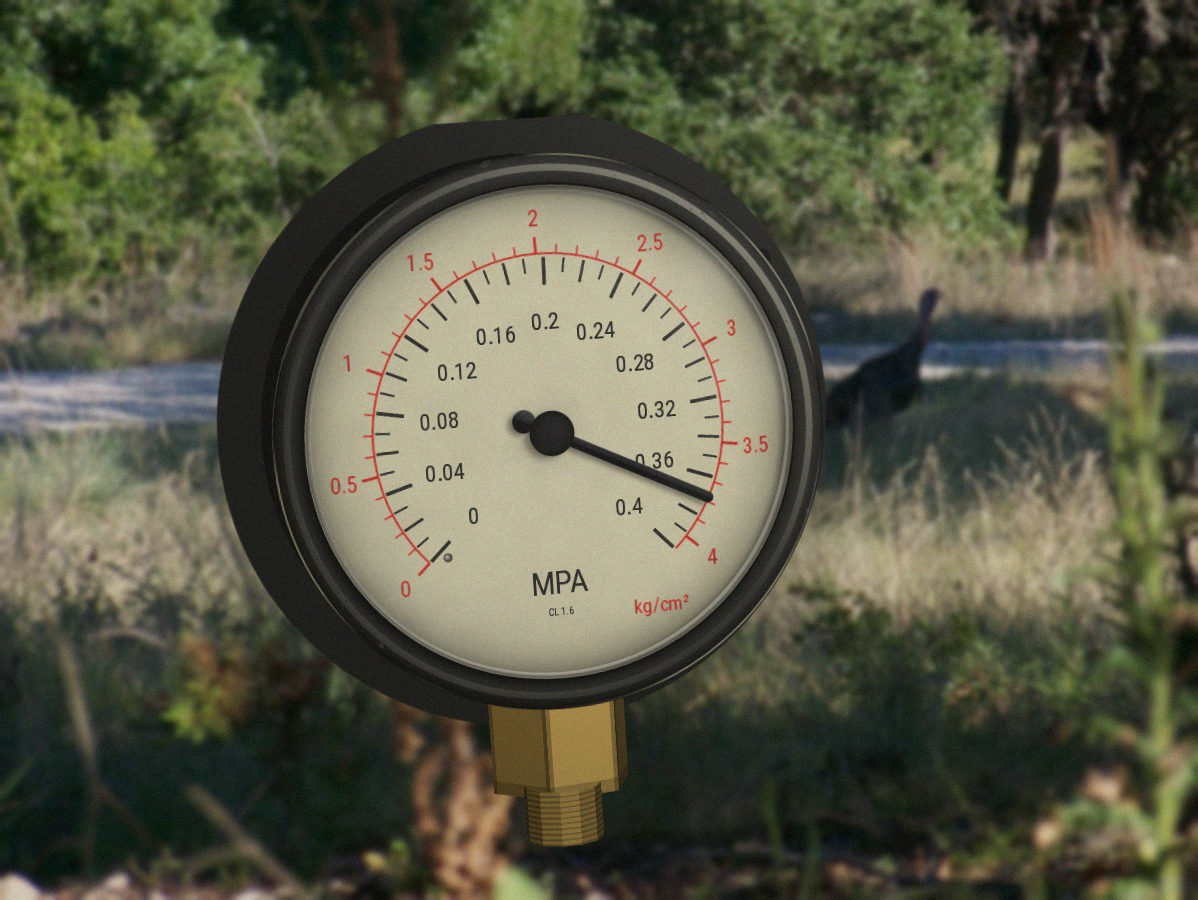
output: **0.37** MPa
